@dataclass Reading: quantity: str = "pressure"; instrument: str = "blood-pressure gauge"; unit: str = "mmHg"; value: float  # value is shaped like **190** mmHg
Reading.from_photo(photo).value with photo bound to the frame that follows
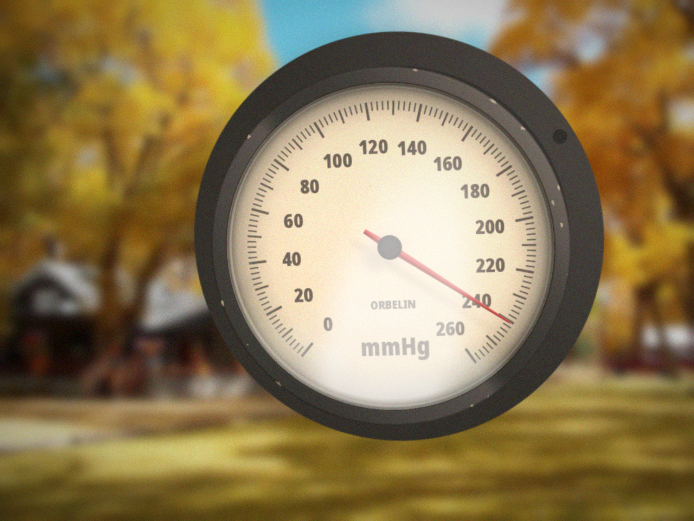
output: **240** mmHg
